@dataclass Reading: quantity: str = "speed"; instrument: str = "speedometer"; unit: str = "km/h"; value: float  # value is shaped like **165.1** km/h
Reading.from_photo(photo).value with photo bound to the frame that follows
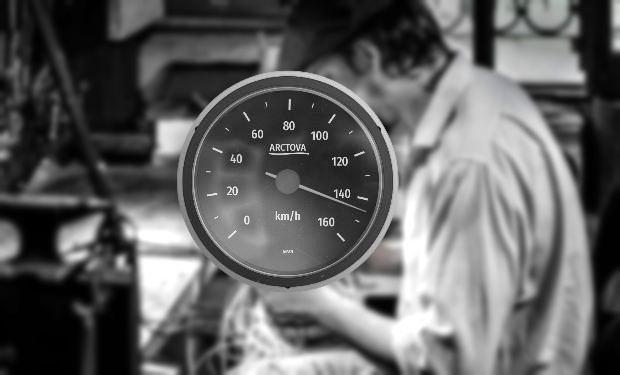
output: **145** km/h
